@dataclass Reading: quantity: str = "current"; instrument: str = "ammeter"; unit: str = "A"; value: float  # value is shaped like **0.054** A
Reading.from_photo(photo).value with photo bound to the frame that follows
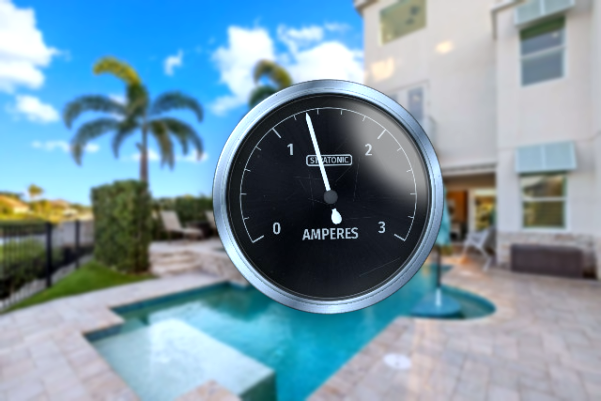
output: **1.3** A
